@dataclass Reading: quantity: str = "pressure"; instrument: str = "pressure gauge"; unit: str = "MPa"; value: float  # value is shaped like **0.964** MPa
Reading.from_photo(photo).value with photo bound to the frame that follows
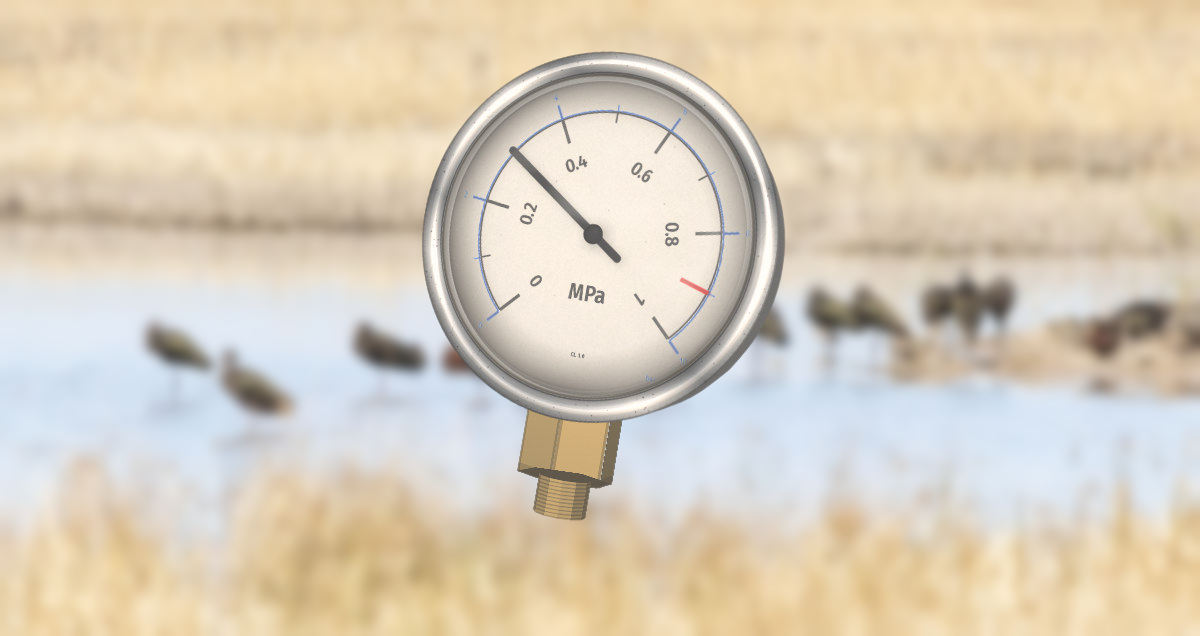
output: **0.3** MPa
